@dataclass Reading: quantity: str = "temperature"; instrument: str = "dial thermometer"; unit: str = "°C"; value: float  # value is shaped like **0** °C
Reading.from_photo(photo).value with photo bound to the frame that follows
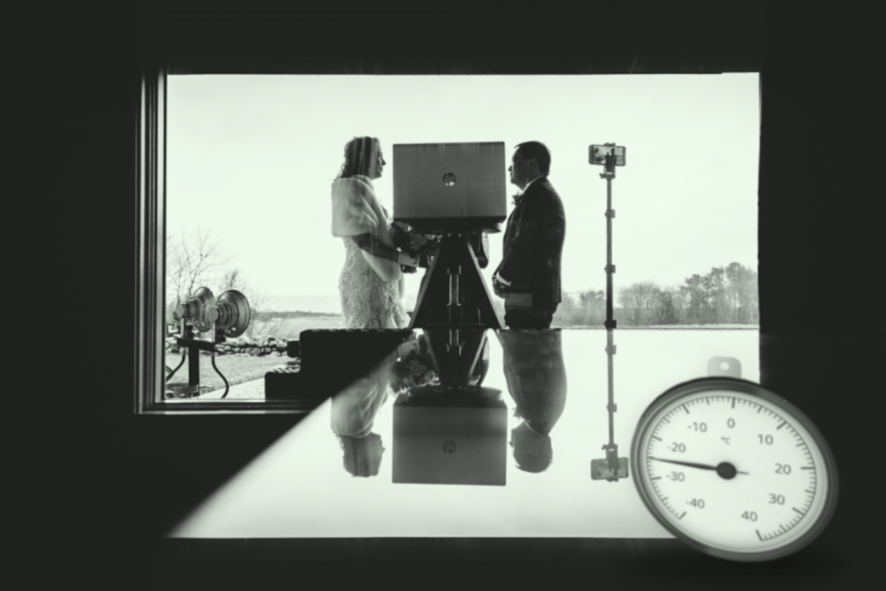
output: **-25** °C
